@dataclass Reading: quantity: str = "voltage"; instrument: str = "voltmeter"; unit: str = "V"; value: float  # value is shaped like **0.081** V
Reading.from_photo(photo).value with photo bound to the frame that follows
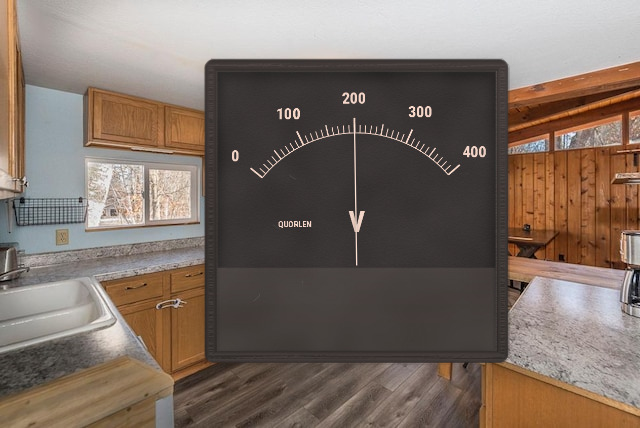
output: **200** V
